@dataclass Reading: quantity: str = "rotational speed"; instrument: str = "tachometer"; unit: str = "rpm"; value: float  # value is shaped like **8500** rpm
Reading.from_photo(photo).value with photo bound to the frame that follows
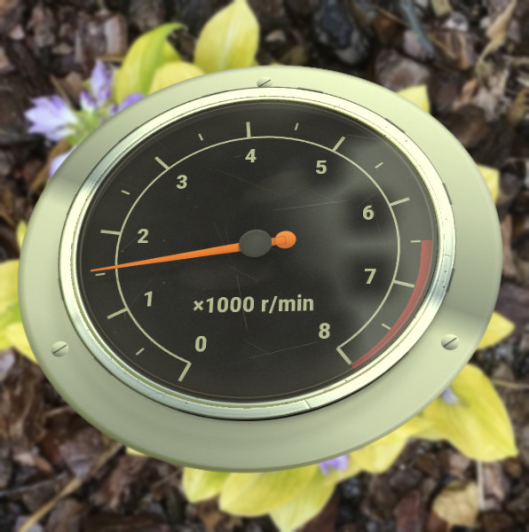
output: **1500** rpm
